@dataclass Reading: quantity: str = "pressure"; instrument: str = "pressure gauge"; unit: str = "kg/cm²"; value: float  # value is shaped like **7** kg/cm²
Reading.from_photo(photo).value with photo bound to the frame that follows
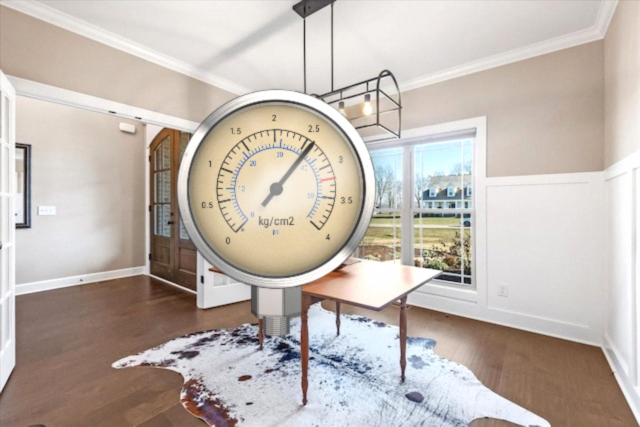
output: **2.6** kg/cm²
